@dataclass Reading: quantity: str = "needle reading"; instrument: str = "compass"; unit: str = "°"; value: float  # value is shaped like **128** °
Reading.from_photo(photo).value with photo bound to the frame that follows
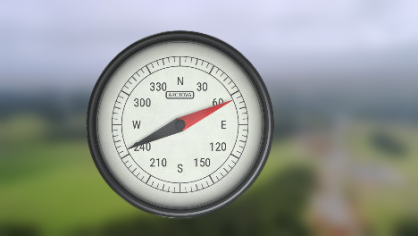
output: **65** °
